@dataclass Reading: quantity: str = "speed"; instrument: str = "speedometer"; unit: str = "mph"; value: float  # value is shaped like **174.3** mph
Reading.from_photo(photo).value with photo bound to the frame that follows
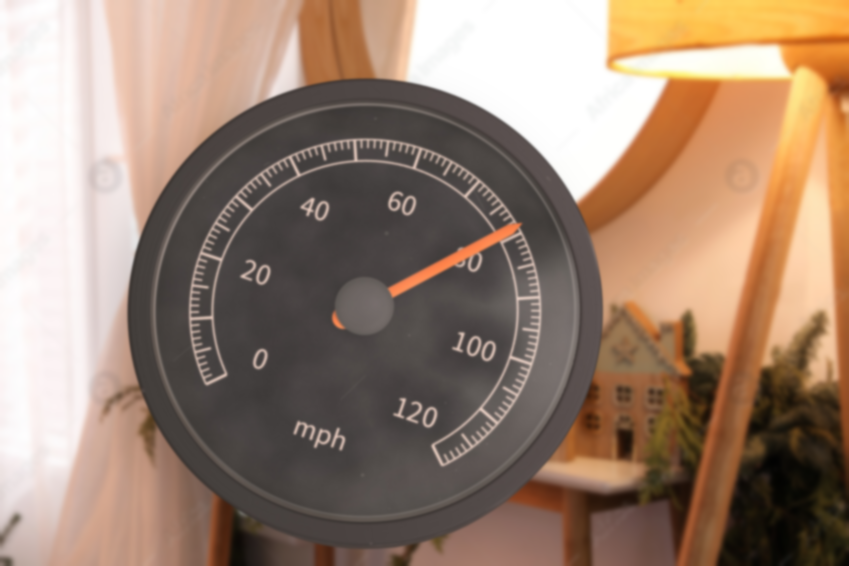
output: **79** mph
